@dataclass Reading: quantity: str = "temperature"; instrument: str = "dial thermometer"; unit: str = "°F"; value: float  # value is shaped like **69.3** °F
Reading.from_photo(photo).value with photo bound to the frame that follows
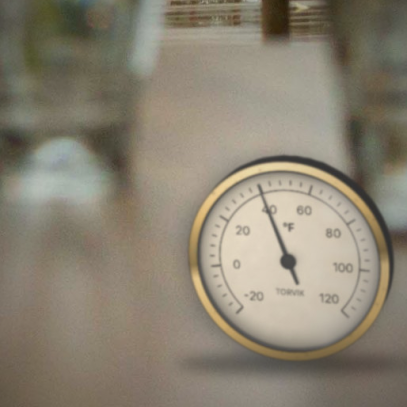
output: **40** °F
